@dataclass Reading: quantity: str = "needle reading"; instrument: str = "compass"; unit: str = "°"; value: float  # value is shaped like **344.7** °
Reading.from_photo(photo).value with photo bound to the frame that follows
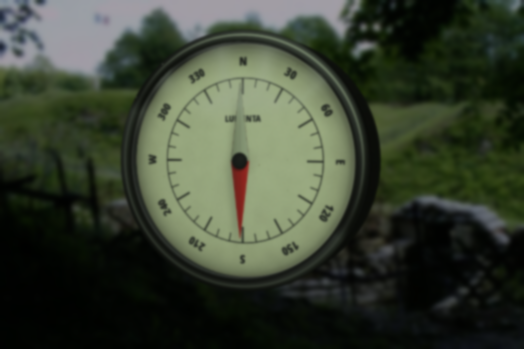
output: **180** °
